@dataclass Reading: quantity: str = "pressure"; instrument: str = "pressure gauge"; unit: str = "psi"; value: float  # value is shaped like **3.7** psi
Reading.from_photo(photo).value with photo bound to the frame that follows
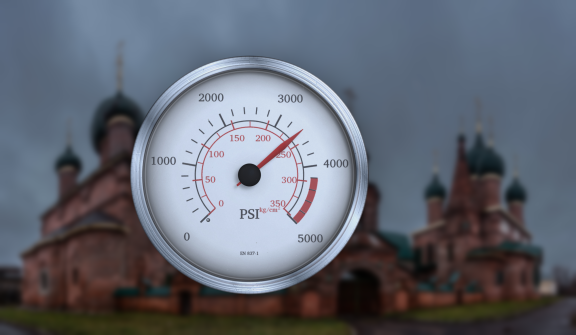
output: **3400** psi
